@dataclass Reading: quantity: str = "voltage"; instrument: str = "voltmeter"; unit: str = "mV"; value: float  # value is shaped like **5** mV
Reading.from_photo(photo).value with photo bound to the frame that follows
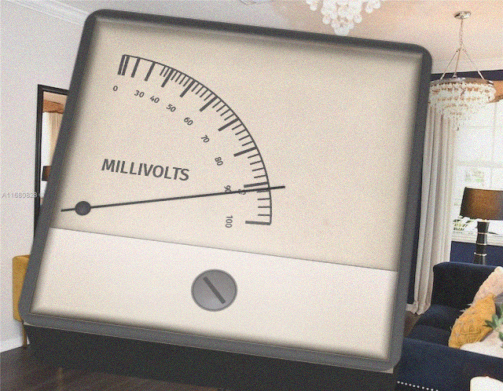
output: **92** mV
